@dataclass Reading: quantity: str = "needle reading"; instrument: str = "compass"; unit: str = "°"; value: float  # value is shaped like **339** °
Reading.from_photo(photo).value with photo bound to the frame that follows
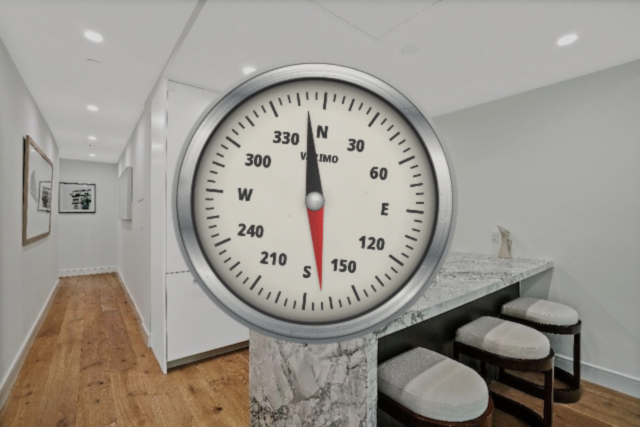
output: **170** °
